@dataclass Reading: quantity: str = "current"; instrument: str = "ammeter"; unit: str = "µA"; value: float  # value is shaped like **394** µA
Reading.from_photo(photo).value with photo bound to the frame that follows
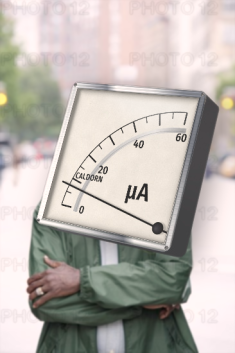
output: **7.5** µA
